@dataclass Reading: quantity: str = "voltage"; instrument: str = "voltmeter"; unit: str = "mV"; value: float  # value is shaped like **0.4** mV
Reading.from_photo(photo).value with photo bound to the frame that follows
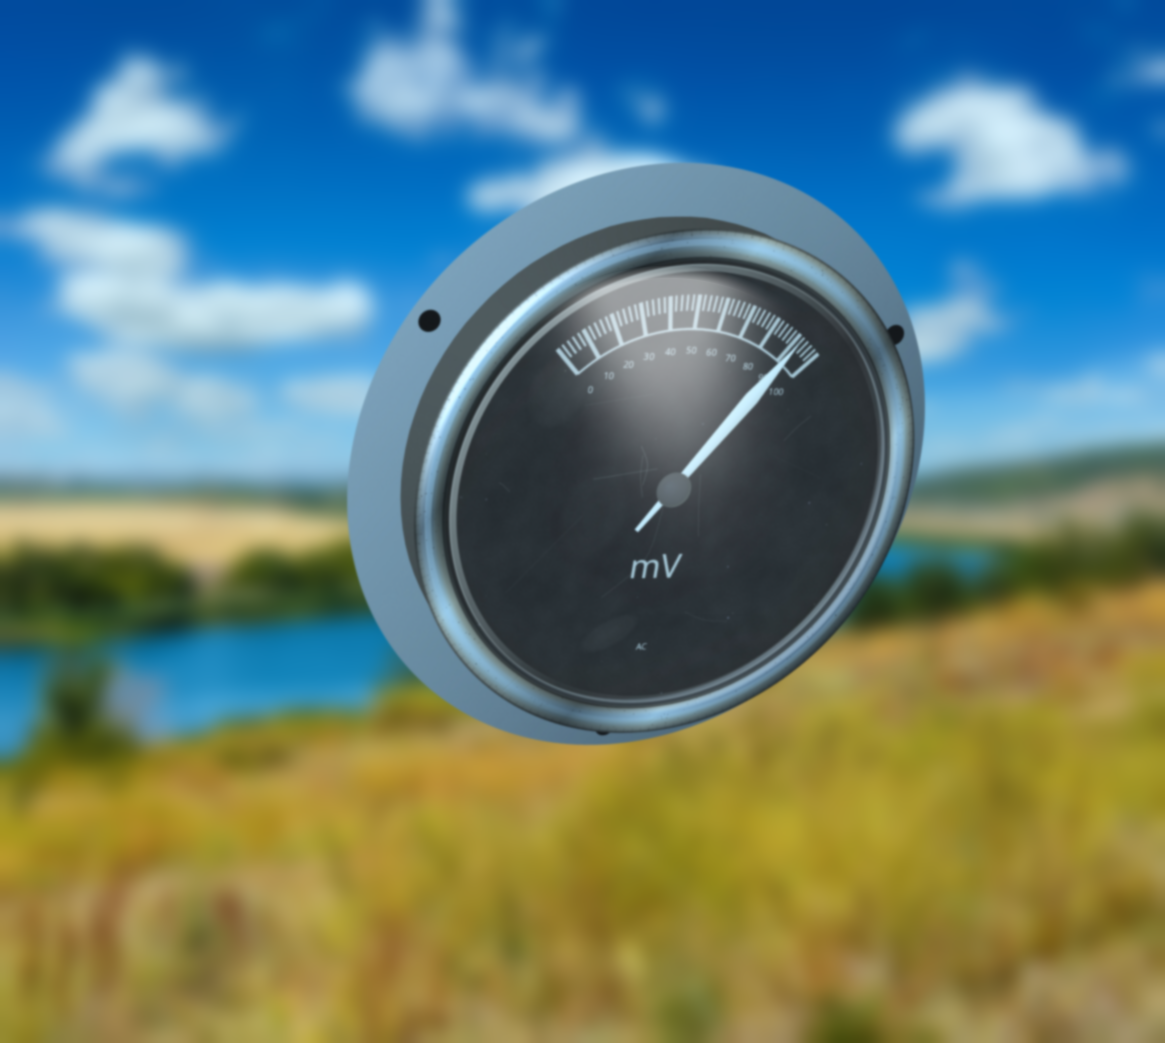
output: **90** mV
